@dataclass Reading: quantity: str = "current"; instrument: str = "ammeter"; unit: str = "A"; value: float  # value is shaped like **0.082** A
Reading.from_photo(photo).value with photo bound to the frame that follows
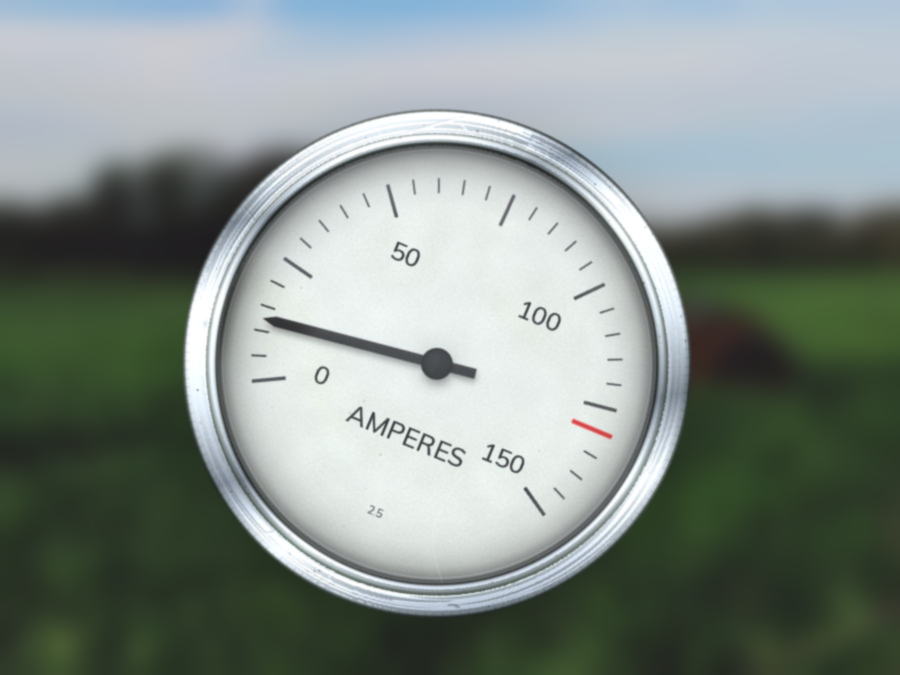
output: **12.5** A
